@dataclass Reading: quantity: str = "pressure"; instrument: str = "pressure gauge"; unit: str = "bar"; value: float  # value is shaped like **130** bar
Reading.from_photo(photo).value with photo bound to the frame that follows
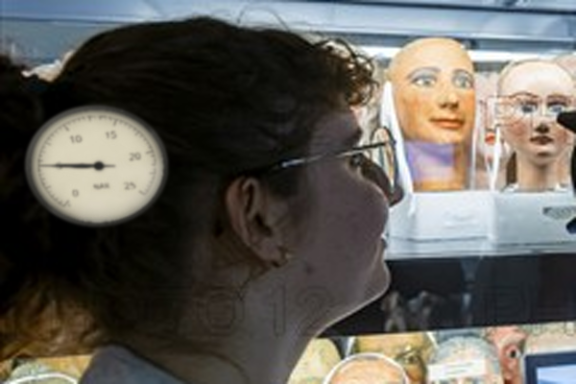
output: **5** bar
